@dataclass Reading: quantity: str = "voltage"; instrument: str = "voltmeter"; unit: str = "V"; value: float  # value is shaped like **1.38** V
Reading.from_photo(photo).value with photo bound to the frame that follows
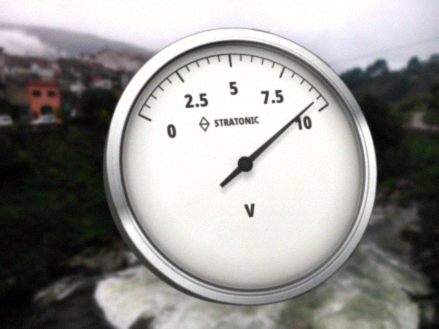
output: **9.5** V
